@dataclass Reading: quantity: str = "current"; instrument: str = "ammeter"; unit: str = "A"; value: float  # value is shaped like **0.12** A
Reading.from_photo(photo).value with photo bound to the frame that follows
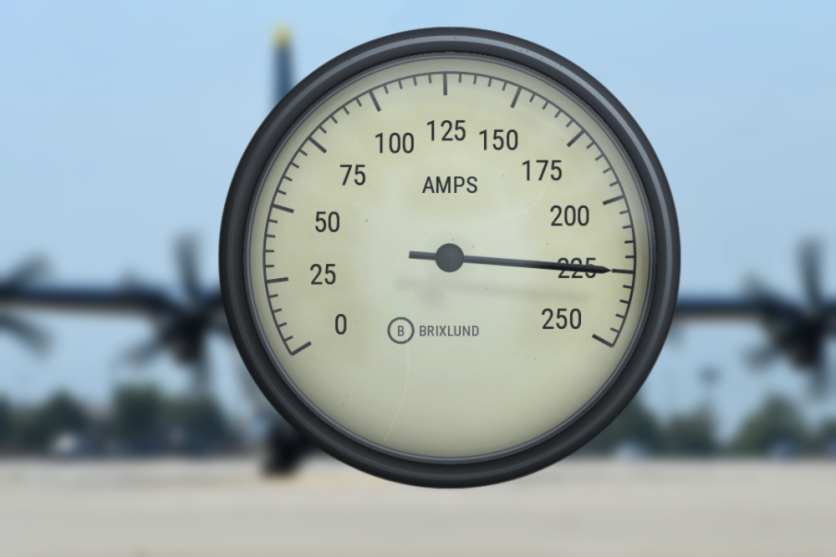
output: **225** A
